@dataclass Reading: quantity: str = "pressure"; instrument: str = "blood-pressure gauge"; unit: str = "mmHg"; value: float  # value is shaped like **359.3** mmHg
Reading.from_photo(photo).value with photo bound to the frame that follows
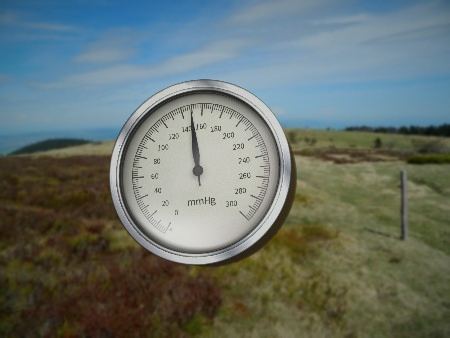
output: **150** mmHg
